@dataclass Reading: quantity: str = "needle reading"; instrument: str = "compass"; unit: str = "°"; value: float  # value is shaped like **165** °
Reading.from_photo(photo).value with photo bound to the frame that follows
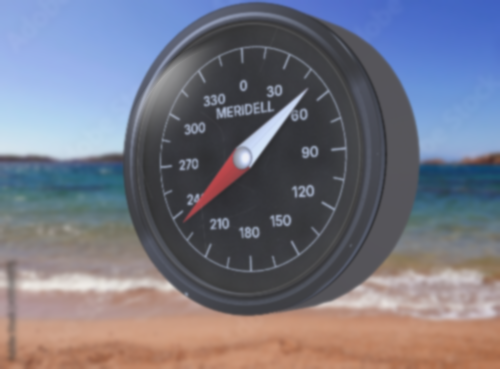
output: **232.5** °
